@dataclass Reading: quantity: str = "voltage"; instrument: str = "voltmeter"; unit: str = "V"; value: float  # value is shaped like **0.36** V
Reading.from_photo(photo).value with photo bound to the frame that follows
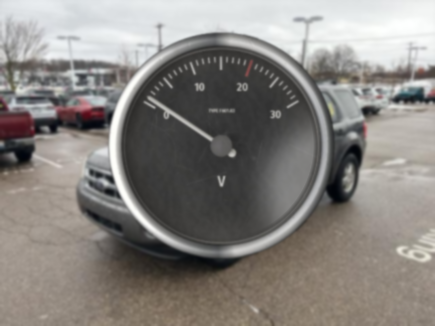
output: **1** V
